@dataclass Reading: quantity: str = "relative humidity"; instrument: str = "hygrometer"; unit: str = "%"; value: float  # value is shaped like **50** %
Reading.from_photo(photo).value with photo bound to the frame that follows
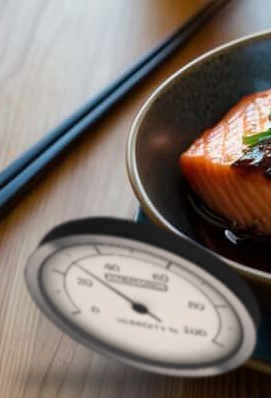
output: **30** %
